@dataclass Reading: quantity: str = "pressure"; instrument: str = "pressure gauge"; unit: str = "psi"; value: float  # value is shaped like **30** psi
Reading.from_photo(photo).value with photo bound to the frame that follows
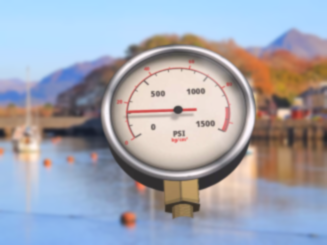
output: **200** psi
